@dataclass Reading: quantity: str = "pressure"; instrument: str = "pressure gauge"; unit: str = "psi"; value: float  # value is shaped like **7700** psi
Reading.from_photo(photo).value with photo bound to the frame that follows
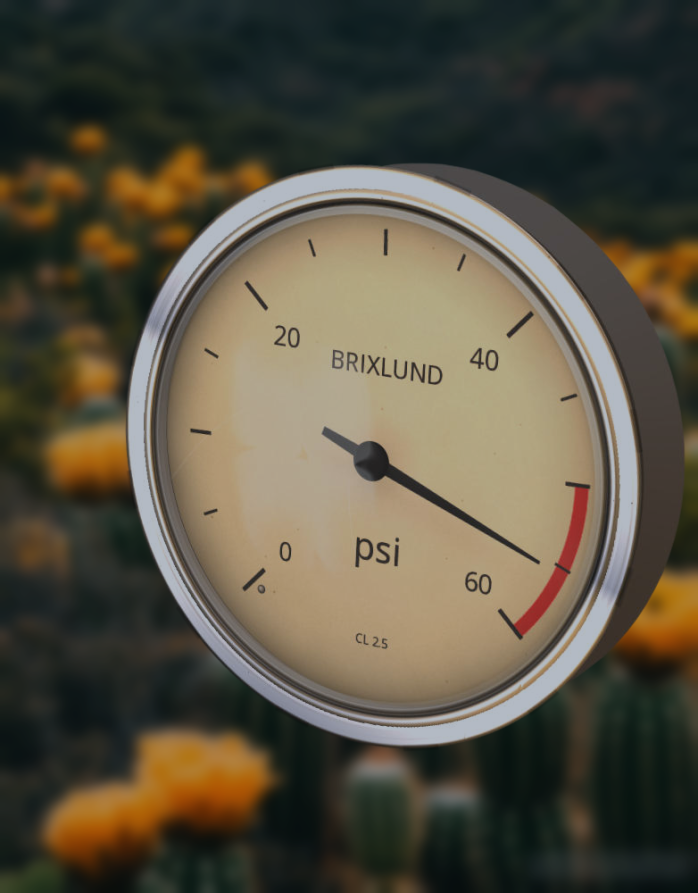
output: **55** psi
